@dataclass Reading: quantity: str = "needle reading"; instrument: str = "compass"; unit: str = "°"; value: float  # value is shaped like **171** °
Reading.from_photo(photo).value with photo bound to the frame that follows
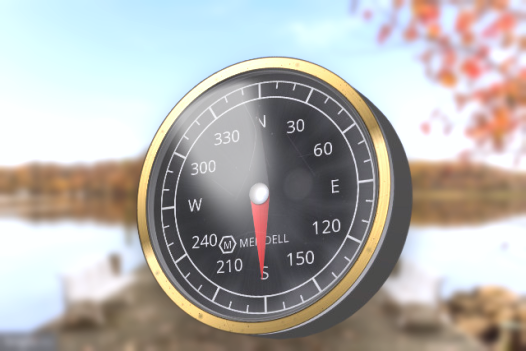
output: **180** °
